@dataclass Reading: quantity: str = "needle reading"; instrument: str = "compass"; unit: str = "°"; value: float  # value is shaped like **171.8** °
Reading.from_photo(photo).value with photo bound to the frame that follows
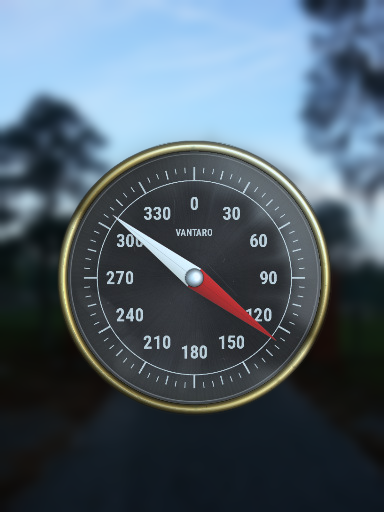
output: **127.5** °
